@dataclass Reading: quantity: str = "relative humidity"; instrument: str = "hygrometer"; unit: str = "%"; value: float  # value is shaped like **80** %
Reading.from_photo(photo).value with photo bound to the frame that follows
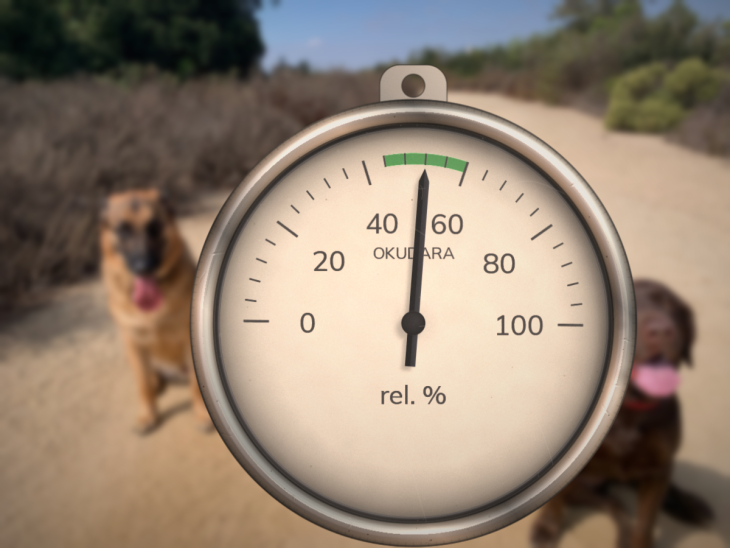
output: **52** %
